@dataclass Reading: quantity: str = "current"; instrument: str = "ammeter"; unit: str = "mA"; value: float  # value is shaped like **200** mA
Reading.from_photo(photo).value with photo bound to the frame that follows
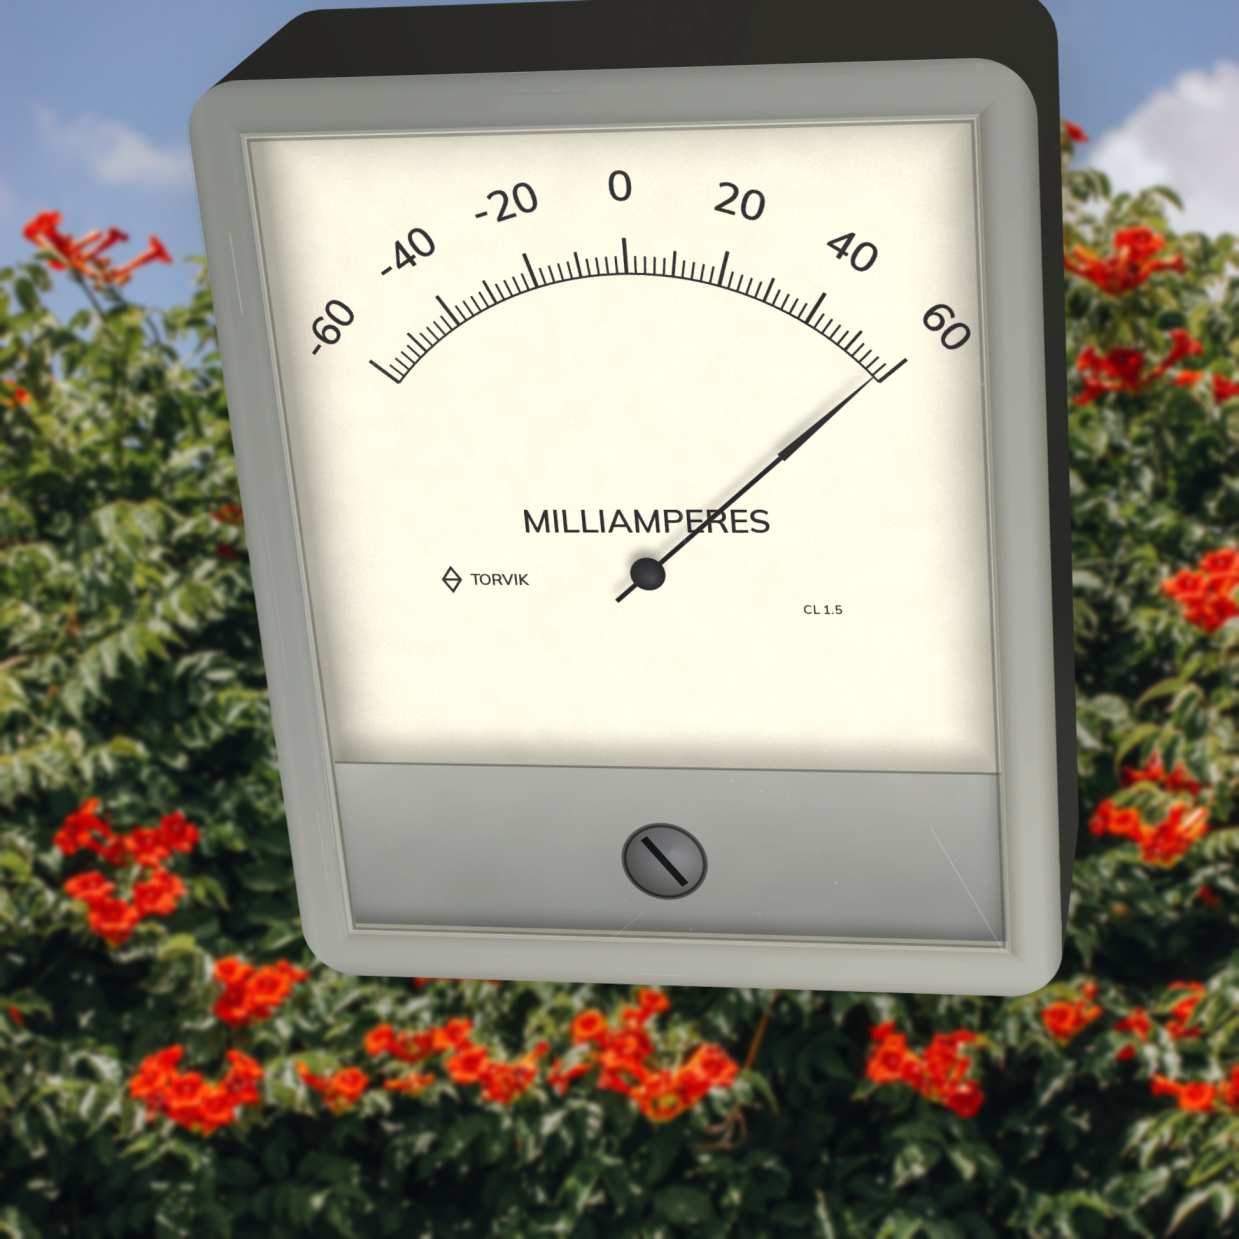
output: **58** mA
